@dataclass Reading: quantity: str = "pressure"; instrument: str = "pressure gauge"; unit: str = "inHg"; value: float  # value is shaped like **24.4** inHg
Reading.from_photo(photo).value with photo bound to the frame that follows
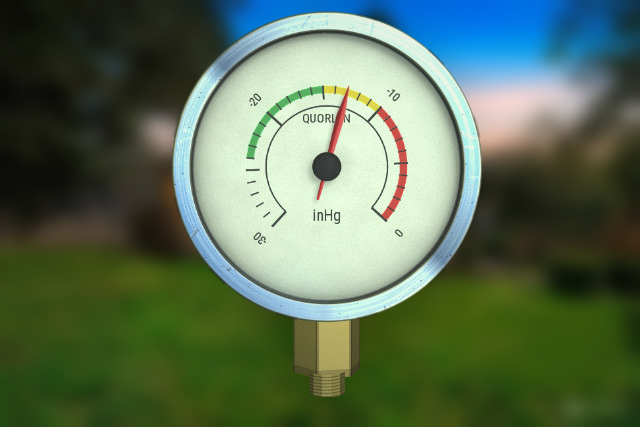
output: **-13** inHg
